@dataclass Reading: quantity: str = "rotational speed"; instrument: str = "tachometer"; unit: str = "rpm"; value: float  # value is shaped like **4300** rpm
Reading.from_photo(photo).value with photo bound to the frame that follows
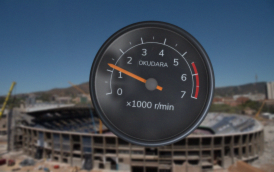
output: **1250** rpm
